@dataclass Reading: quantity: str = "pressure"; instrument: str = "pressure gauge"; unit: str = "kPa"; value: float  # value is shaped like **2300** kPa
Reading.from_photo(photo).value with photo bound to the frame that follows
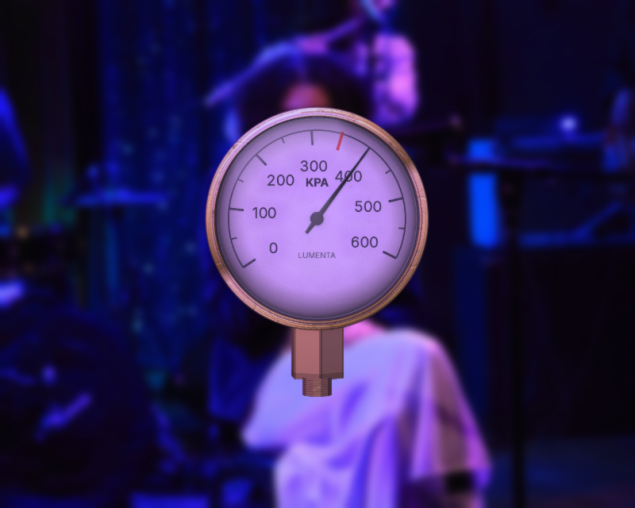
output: **400** kPa
